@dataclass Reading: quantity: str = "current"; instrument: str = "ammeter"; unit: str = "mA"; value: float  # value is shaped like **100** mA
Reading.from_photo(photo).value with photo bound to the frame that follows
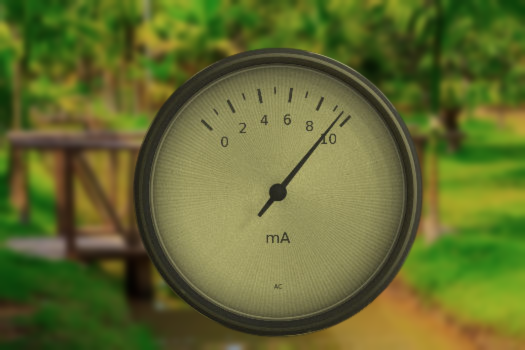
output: **9.5** mA
